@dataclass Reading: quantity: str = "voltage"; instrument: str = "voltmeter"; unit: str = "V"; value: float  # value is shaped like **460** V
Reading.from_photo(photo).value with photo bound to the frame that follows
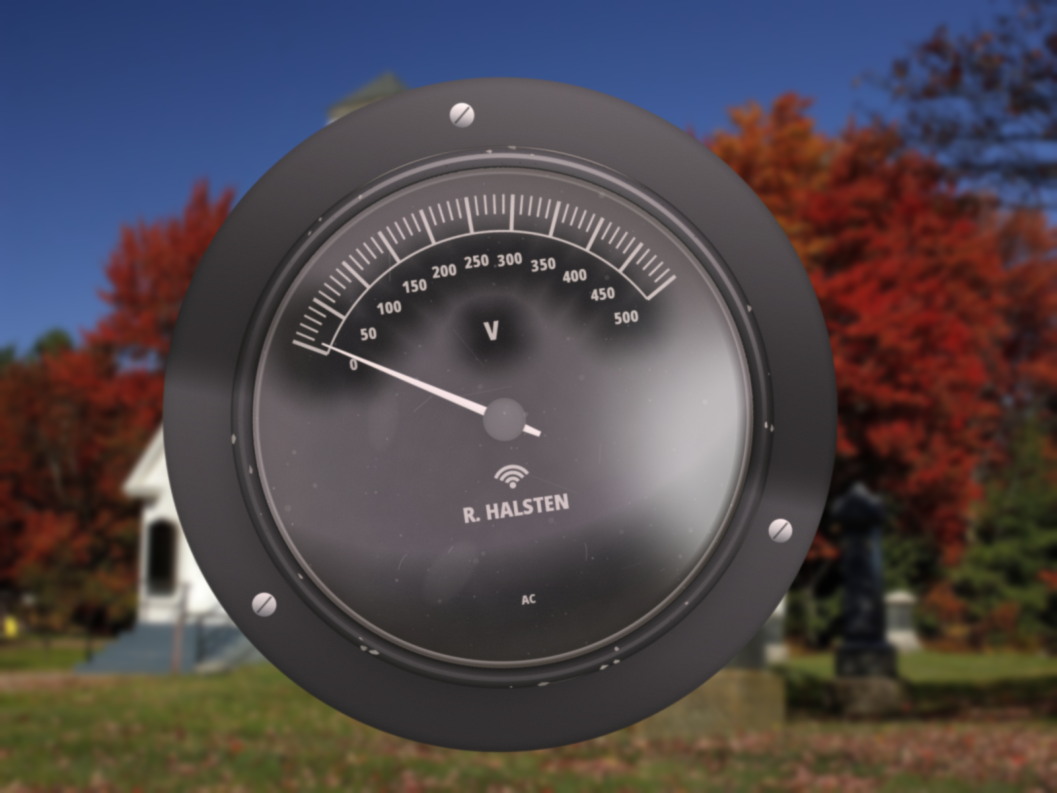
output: **10** V
